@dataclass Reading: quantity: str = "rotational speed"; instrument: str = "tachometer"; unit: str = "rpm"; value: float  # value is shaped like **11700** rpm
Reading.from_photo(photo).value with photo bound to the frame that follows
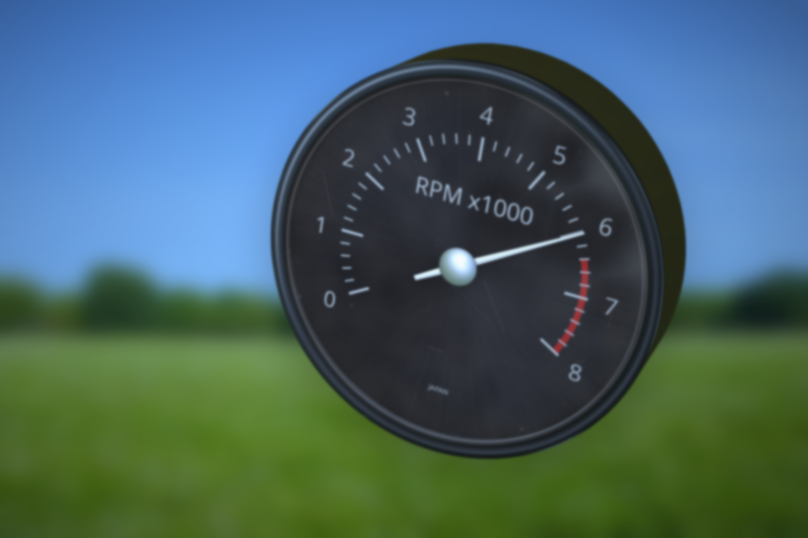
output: **6000** rpm
